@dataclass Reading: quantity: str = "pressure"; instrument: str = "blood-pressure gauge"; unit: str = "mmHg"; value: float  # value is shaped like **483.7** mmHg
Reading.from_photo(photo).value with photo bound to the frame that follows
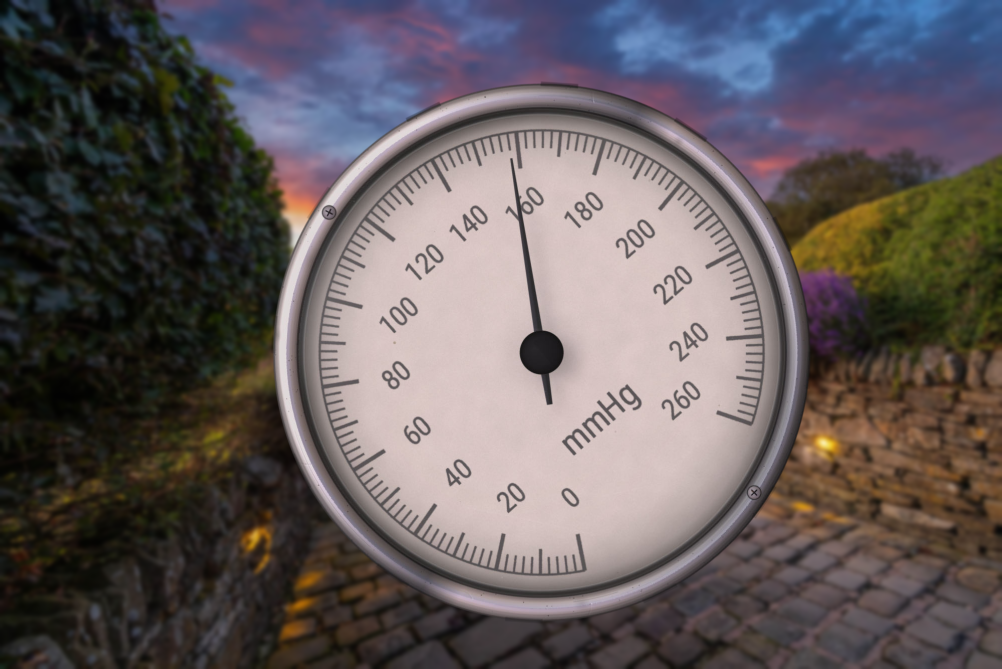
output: **158** mmHg
